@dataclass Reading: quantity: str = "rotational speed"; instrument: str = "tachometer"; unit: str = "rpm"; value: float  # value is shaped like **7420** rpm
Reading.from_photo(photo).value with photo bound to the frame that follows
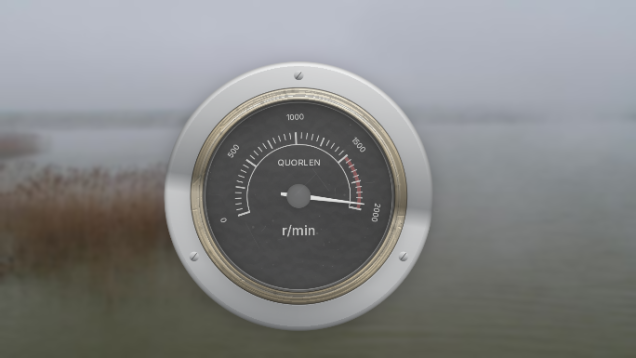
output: **1950** rpm
